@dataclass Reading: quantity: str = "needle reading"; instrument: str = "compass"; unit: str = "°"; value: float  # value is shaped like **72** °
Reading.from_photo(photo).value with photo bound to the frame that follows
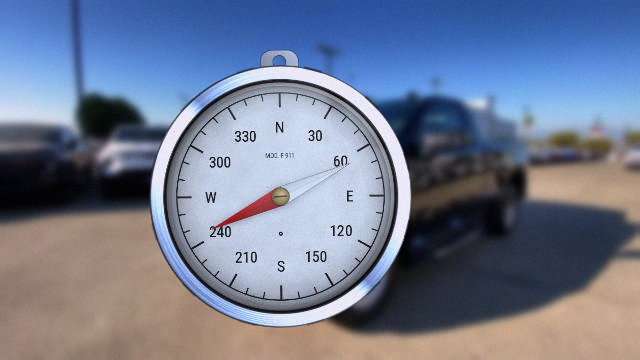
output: **245** °
